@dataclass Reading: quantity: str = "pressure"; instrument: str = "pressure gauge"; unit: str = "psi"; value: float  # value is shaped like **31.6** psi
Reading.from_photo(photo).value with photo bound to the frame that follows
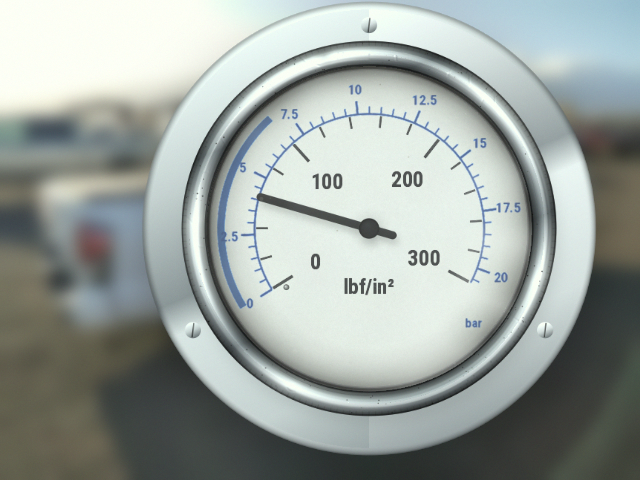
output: **60** psi
